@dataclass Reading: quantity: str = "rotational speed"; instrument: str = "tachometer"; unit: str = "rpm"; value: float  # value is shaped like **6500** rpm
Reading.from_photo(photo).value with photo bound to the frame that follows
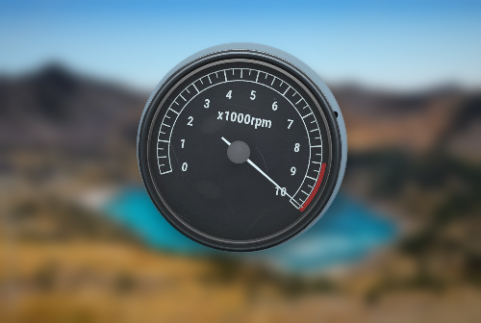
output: **9875** rpm
